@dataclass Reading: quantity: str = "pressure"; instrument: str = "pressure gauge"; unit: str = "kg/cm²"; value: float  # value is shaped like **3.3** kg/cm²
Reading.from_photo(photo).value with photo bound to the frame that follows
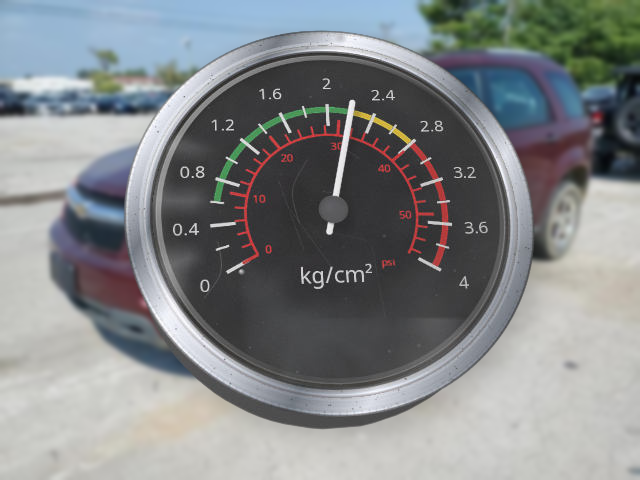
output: **2.2** kg/cm²
